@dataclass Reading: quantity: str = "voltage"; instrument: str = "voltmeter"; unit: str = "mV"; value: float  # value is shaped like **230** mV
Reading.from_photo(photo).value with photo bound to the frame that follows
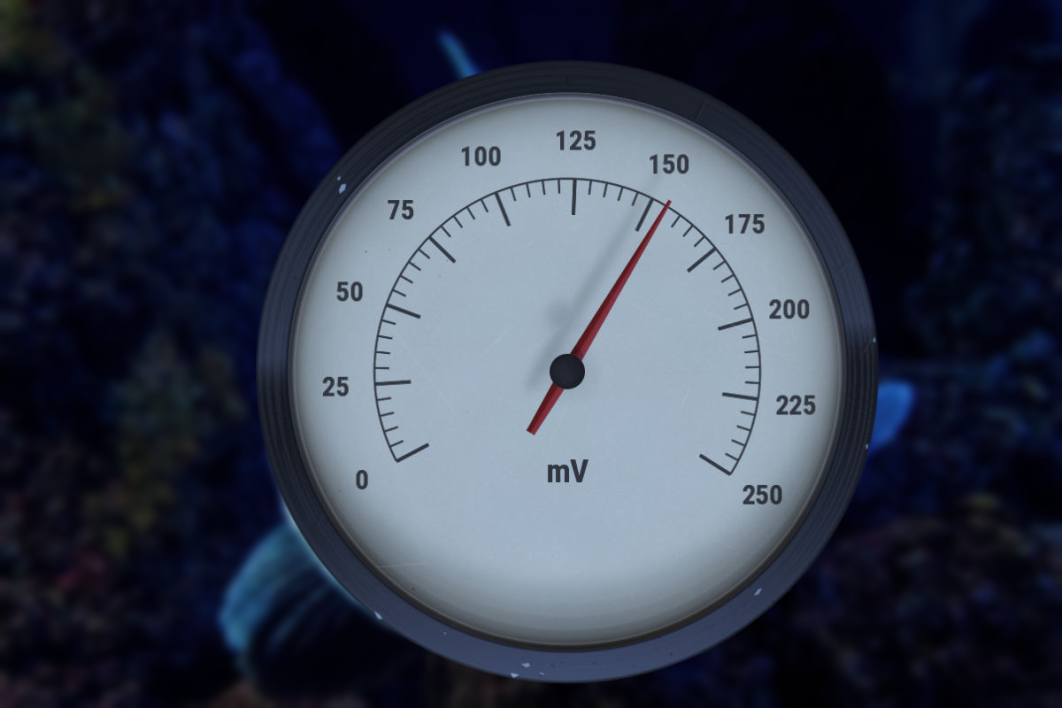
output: **155** mV
